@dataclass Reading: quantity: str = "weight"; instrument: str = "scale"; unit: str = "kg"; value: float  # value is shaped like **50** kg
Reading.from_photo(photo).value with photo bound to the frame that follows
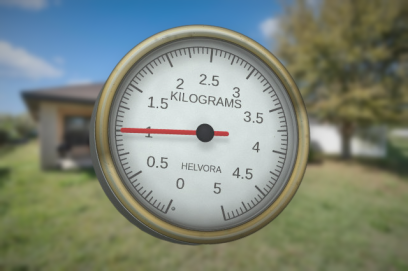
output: **1** kg
